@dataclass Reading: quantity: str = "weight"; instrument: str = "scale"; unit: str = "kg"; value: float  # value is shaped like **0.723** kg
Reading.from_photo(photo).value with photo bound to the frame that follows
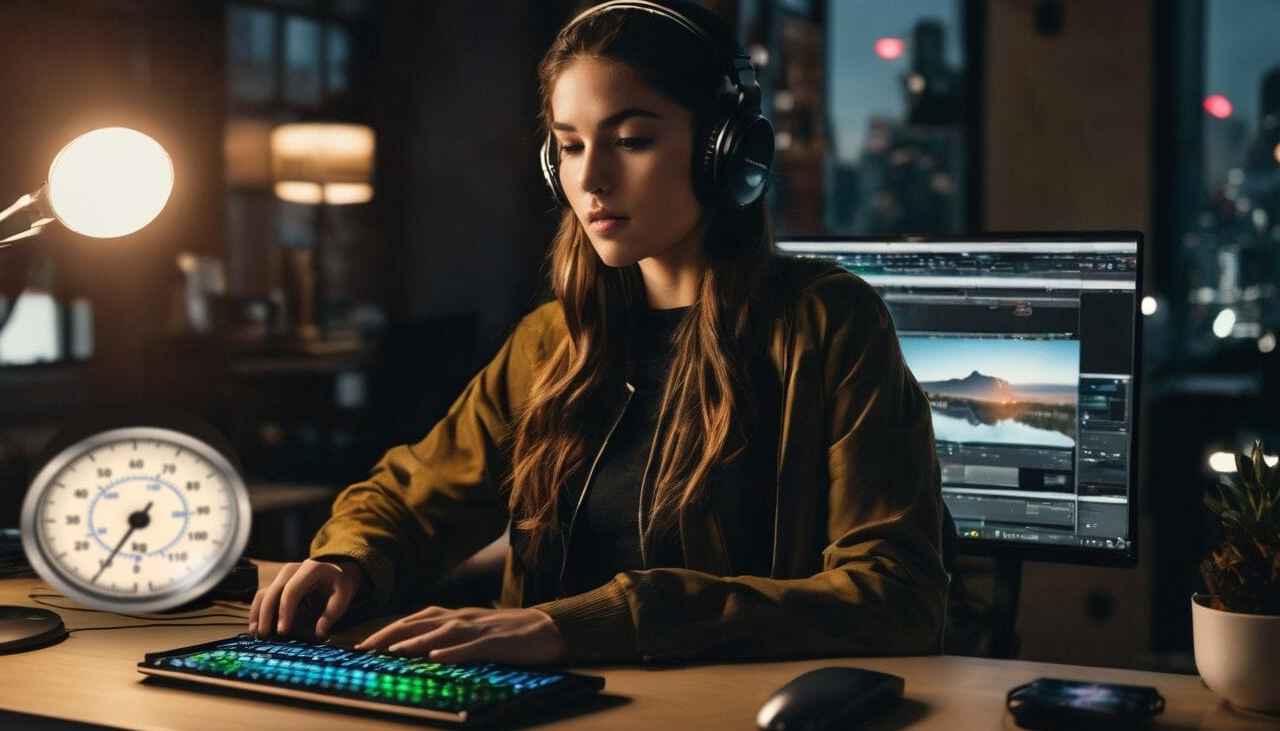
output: **10** kg
